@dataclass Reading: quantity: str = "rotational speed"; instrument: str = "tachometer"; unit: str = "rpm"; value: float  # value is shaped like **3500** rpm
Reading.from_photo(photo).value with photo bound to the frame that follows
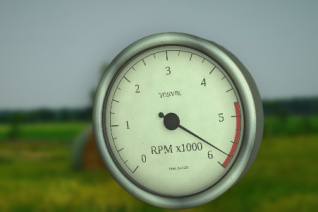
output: **5750** rpm
